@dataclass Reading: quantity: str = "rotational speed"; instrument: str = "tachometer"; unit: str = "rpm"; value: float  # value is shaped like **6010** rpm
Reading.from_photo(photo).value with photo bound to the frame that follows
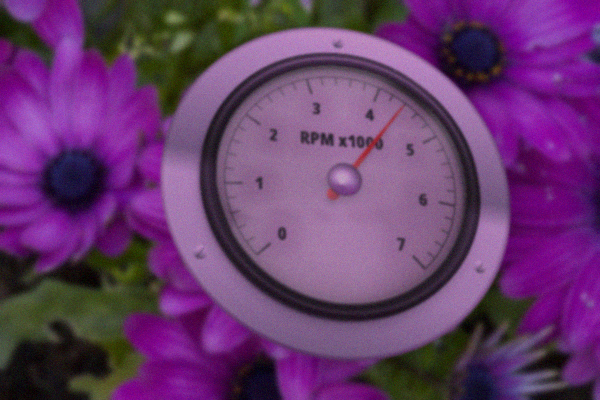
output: **4400** rpm
